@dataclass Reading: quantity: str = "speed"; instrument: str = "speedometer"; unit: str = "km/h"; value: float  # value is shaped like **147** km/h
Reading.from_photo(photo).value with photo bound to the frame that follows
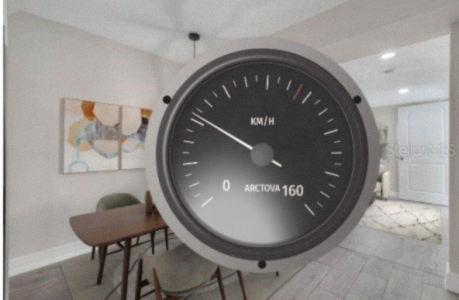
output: **42.5** km/h
